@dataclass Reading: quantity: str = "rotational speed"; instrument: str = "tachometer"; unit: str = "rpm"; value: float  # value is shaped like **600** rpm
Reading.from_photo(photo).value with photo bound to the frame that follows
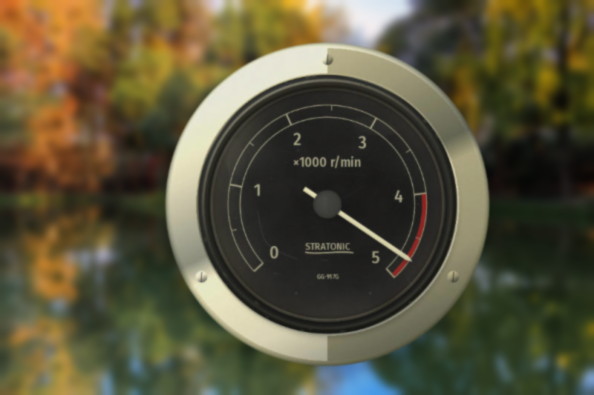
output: **4750** rpm
